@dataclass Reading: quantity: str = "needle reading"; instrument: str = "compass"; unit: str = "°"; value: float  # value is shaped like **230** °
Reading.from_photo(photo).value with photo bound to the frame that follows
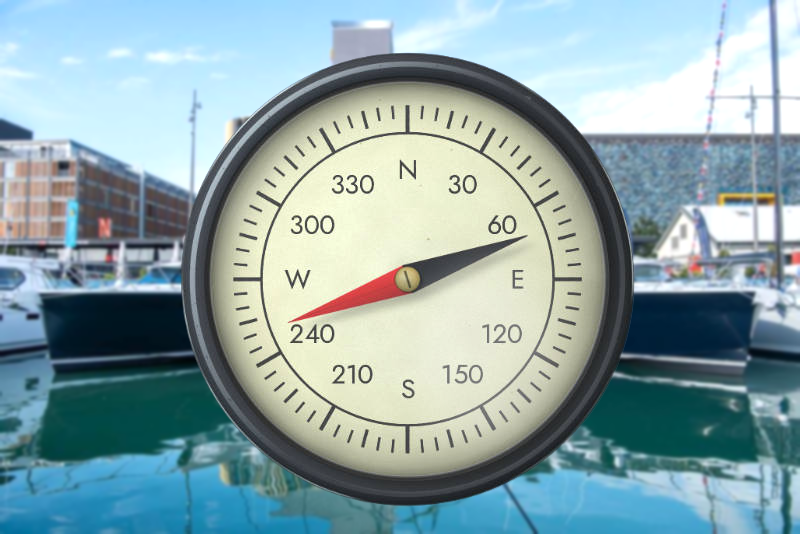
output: **250** °
